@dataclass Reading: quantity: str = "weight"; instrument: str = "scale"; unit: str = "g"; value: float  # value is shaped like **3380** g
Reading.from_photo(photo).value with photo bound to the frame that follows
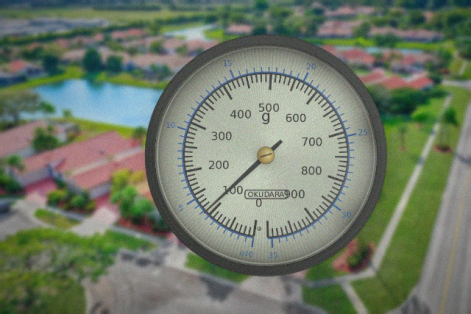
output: **110** g
